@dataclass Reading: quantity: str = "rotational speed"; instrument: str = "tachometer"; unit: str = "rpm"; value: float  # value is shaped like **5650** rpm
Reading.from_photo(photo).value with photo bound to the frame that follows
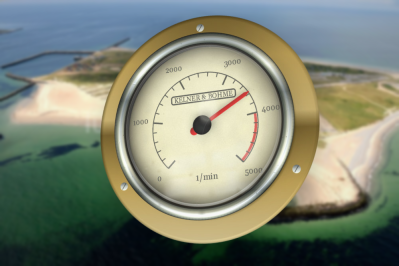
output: **3600** rpm
